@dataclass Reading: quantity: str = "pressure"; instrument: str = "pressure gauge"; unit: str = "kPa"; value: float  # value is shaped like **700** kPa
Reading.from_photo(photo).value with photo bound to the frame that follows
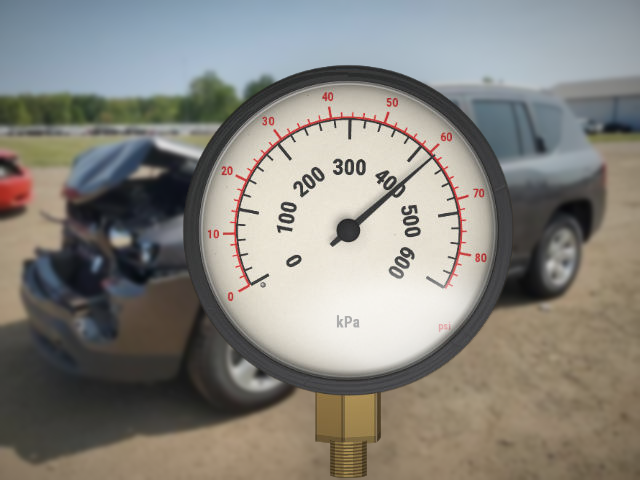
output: **420** kPa
